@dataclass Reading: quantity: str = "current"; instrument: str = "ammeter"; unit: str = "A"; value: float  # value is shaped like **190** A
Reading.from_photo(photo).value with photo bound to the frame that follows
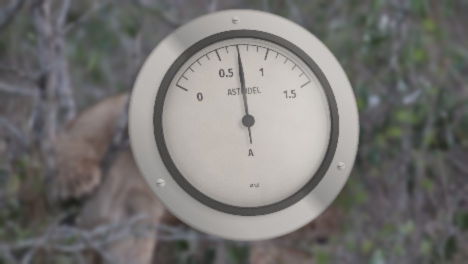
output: **0.7** A
